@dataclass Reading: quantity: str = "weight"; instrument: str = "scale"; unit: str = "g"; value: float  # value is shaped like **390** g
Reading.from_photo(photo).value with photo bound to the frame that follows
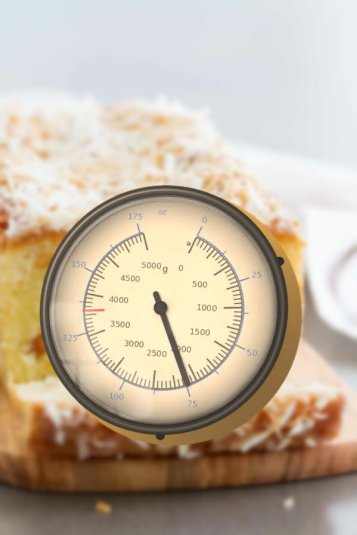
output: **2100** g
